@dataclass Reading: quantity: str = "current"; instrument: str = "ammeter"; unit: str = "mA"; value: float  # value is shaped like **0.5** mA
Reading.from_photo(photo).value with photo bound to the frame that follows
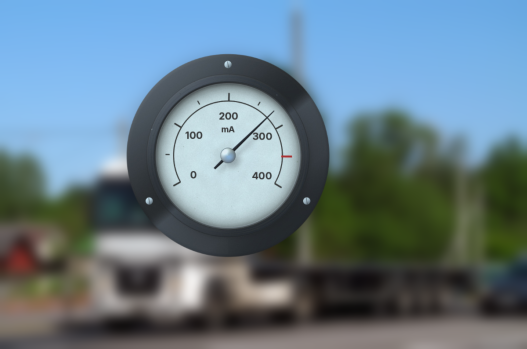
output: **275** mA
